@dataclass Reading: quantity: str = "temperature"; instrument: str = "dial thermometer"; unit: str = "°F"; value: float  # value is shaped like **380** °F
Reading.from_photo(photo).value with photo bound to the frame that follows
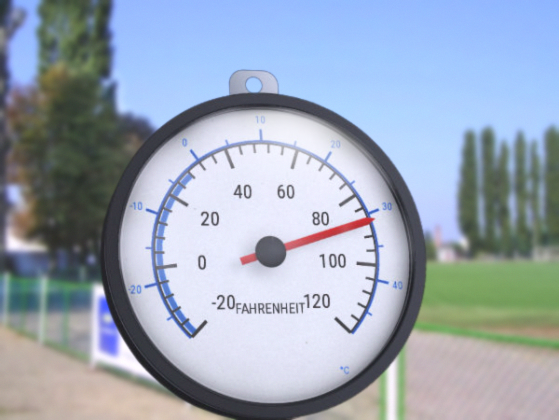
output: **88** °F
